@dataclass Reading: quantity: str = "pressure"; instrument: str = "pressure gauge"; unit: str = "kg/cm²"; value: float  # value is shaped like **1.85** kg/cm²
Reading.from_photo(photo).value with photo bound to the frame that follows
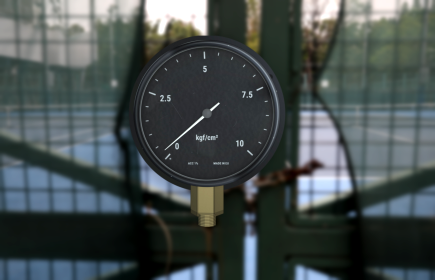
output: **0.25** kg/cm²
